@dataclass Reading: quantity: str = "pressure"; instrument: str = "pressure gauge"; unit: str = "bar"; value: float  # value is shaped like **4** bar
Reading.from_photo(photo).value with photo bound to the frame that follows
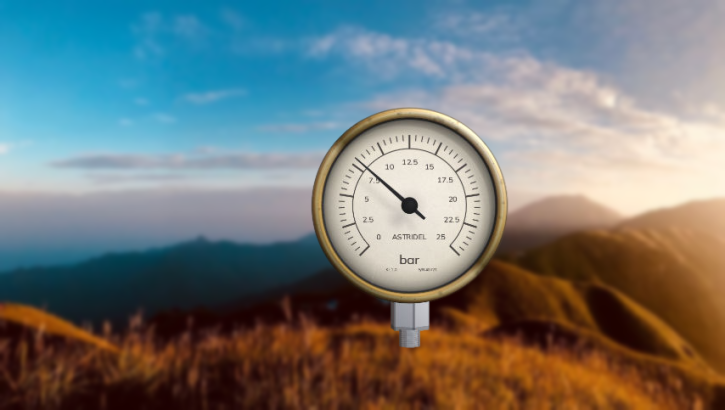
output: **8** bar
